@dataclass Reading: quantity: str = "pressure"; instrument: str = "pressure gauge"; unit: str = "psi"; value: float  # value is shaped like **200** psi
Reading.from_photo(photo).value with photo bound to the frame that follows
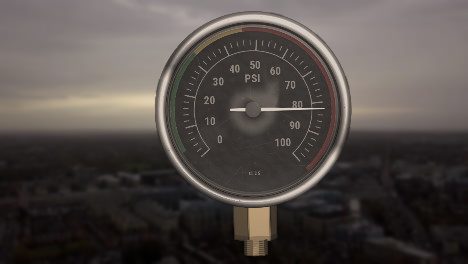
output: **82** psi
